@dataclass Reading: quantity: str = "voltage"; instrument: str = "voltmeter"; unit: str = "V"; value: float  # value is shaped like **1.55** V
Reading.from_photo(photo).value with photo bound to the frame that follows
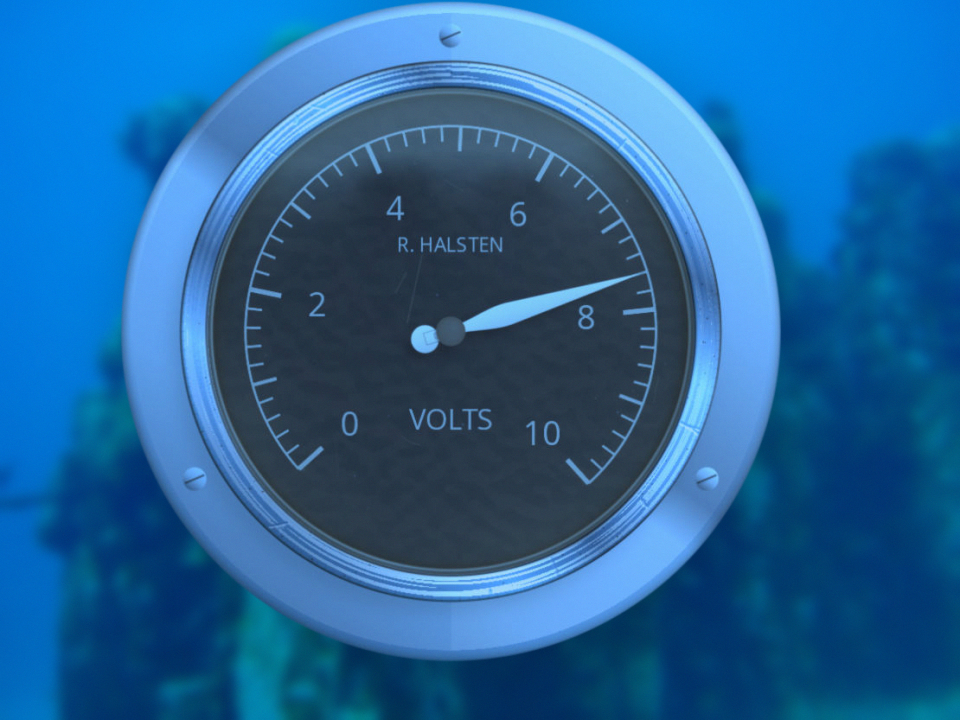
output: **7.6** V
